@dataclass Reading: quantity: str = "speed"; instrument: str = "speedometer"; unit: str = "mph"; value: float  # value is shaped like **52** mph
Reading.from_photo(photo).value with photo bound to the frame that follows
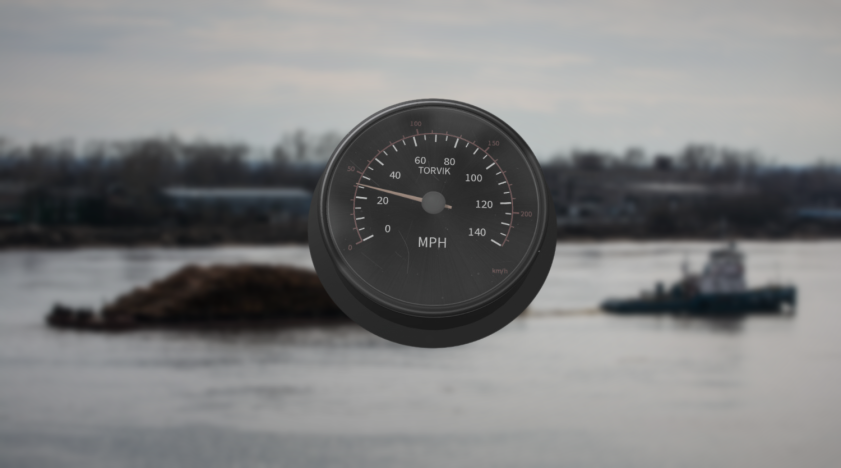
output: **25** mph
